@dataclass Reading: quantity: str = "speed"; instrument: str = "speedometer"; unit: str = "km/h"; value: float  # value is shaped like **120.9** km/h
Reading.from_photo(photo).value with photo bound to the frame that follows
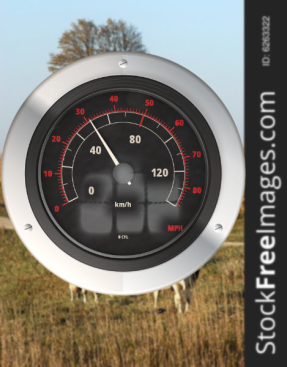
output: **50** km/h
